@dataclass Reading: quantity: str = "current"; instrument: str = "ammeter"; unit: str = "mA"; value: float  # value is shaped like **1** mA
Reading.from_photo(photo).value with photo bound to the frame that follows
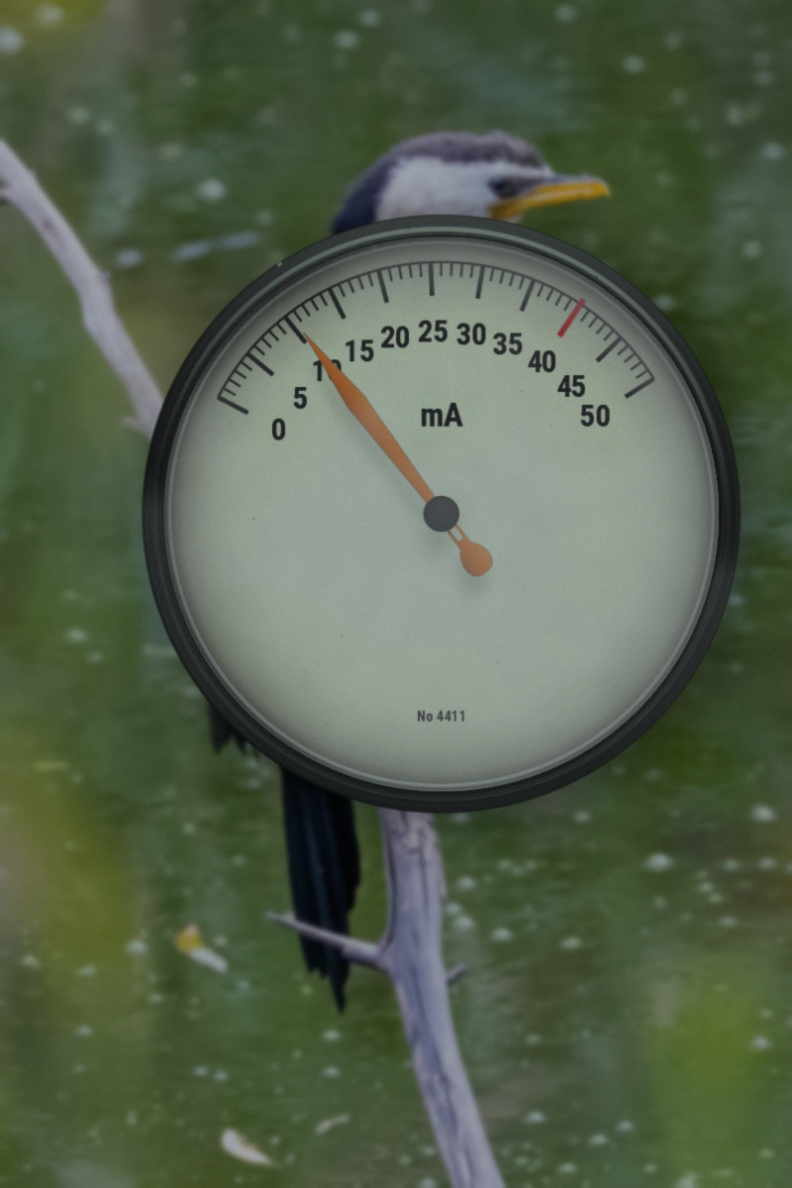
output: **10.5** mA
